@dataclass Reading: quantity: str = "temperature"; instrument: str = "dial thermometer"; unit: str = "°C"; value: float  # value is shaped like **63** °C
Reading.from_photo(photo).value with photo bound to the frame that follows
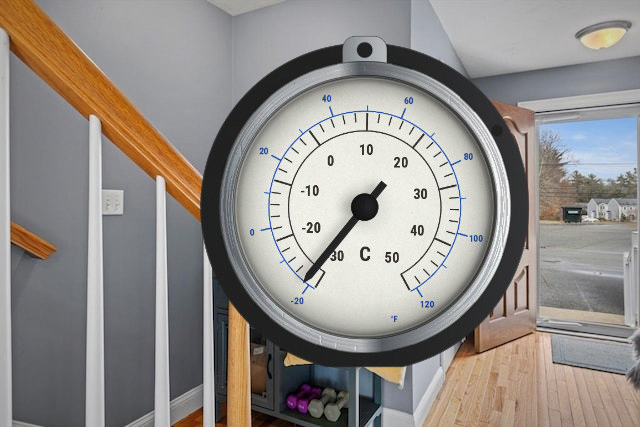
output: **-28** °C
